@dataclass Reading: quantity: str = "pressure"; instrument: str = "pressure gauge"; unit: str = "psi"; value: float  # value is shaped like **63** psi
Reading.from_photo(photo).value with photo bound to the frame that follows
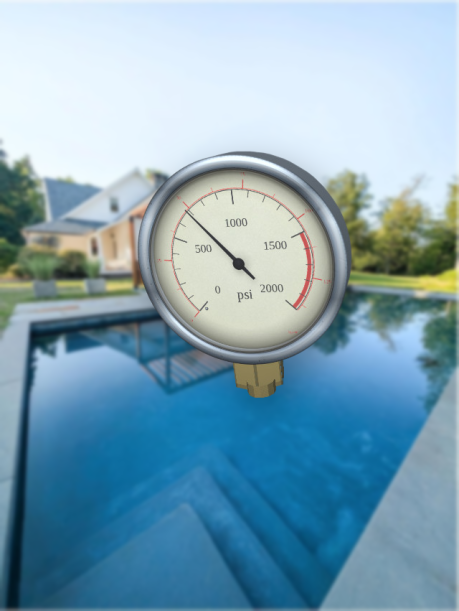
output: **700** psi
